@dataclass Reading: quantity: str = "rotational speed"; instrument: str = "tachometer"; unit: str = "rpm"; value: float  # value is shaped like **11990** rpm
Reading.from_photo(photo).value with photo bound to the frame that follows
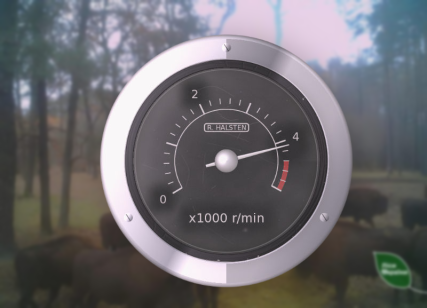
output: **4100** rpm
